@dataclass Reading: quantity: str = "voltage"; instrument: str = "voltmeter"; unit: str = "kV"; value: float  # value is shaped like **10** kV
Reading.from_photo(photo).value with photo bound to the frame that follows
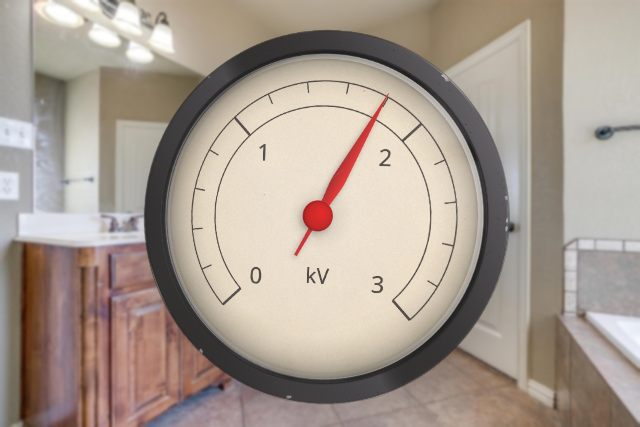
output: **1.8** kV
